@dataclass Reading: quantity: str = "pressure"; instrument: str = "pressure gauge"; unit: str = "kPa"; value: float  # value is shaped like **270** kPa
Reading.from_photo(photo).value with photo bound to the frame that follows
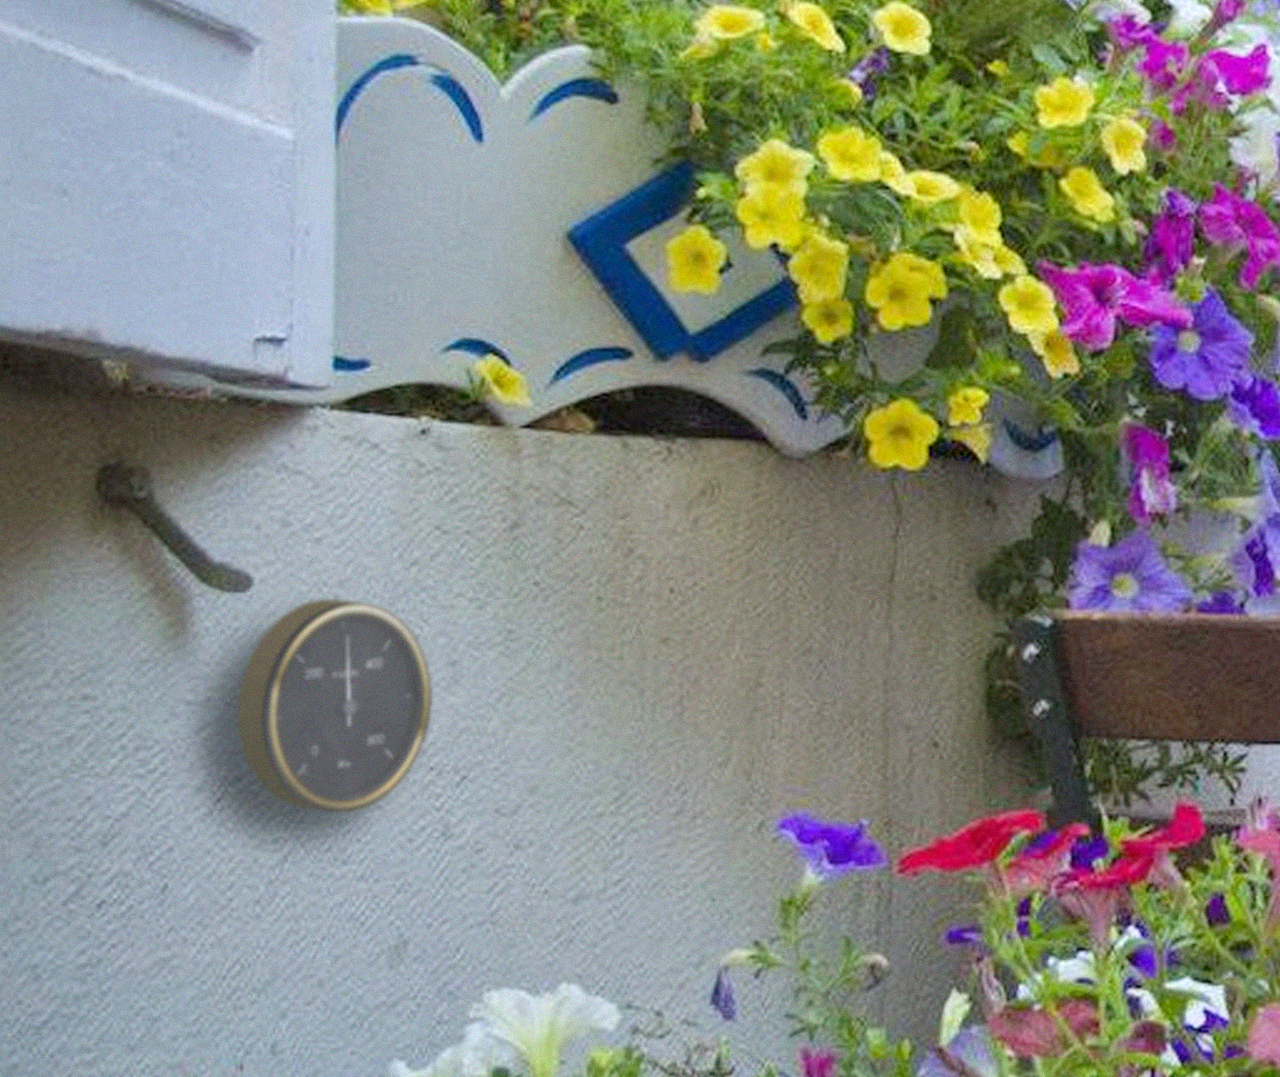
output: **300** kPa
